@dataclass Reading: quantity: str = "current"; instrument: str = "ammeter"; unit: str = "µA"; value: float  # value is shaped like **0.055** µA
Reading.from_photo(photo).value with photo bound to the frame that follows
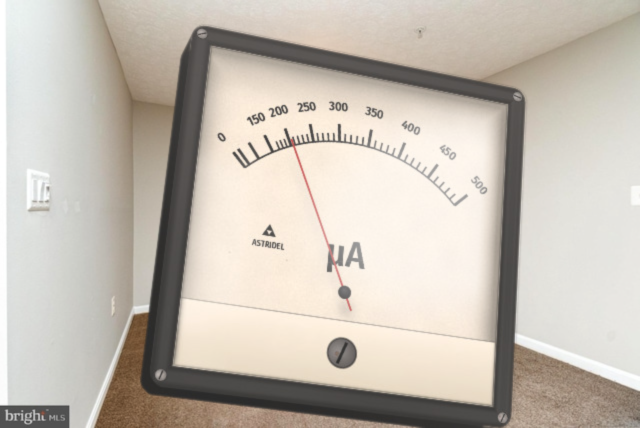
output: **200** µA
